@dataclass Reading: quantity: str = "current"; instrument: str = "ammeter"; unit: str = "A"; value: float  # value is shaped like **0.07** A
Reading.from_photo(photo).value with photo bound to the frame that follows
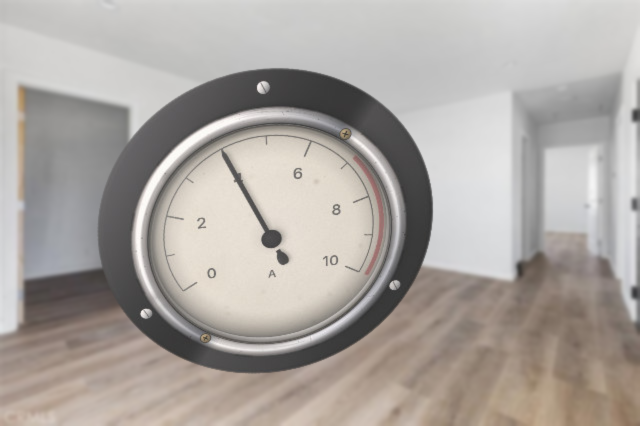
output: **4** A
